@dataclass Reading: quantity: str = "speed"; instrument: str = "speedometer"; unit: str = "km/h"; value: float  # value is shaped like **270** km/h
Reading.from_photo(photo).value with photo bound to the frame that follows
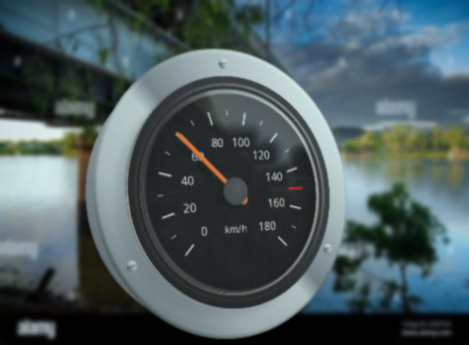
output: **60** km/h
